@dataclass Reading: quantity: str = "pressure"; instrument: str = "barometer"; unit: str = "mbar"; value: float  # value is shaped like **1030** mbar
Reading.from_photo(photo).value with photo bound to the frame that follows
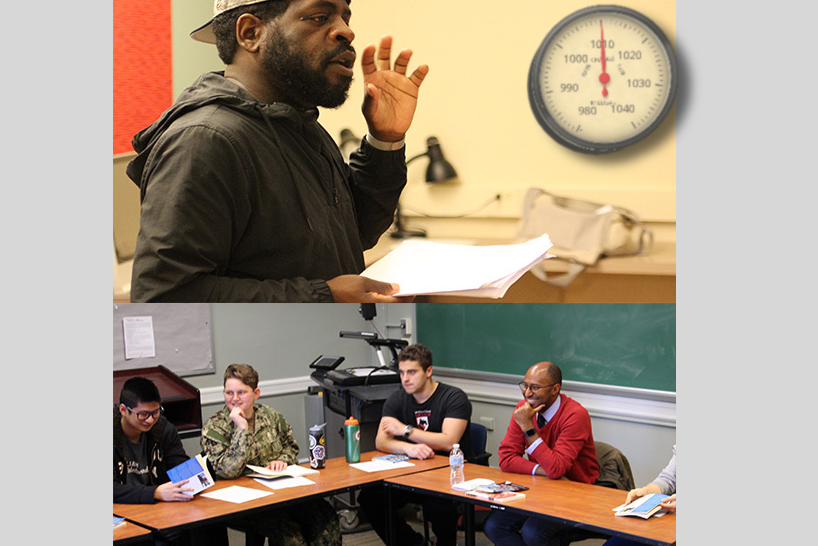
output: **1010** mbar
